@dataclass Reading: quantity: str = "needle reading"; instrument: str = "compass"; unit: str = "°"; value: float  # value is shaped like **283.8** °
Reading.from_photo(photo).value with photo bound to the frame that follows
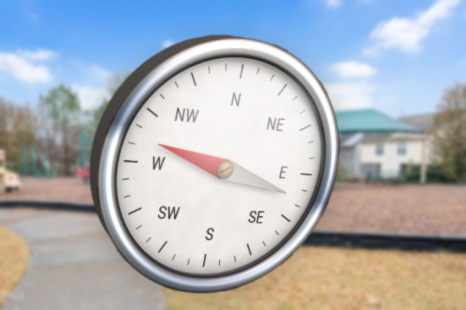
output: **285** °
